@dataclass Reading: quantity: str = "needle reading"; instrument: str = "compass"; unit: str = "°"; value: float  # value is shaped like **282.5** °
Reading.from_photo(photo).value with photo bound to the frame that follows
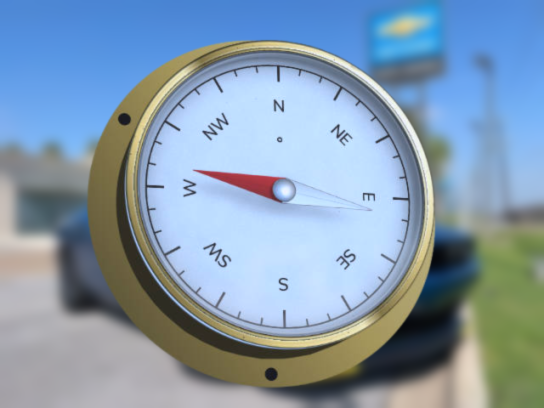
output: **280** °
